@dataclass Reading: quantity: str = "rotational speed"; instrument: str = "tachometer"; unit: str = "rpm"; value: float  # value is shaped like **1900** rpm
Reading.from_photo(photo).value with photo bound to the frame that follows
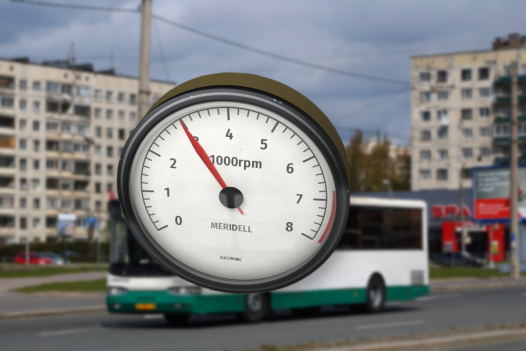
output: **3000** rpm
